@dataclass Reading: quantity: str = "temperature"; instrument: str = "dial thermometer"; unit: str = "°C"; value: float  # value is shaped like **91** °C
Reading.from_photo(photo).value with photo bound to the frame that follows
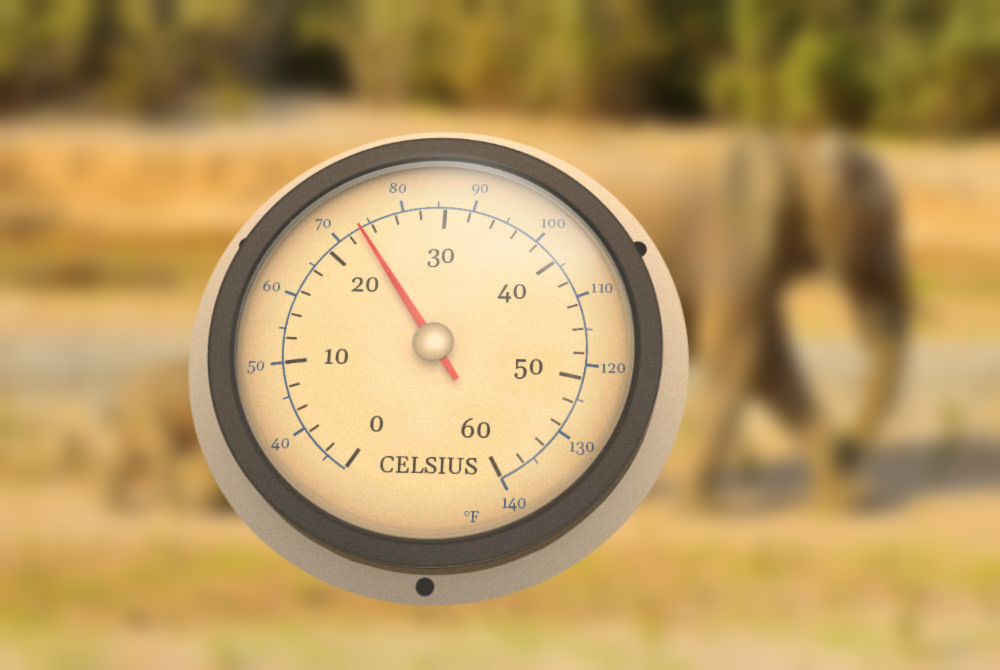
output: **23** °C
